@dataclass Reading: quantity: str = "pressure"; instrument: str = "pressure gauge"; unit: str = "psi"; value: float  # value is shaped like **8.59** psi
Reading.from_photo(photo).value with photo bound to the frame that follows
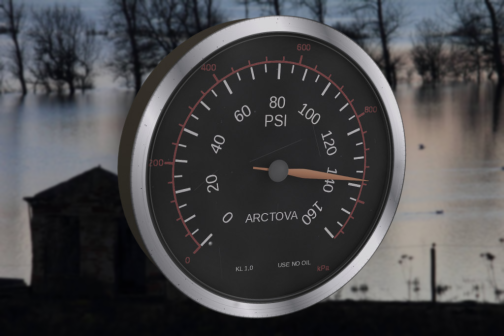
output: **137.5** psi
